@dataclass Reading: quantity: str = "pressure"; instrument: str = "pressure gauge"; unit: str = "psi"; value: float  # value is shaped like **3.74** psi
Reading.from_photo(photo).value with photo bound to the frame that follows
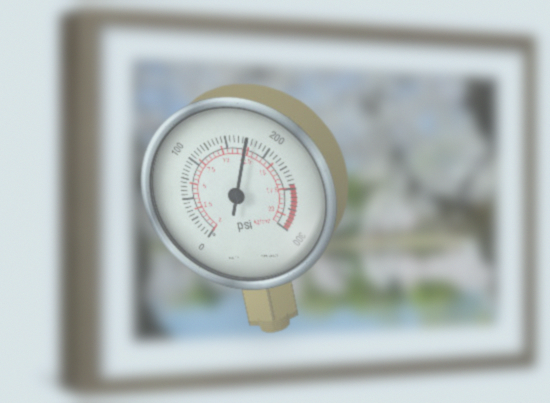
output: **175** psi
